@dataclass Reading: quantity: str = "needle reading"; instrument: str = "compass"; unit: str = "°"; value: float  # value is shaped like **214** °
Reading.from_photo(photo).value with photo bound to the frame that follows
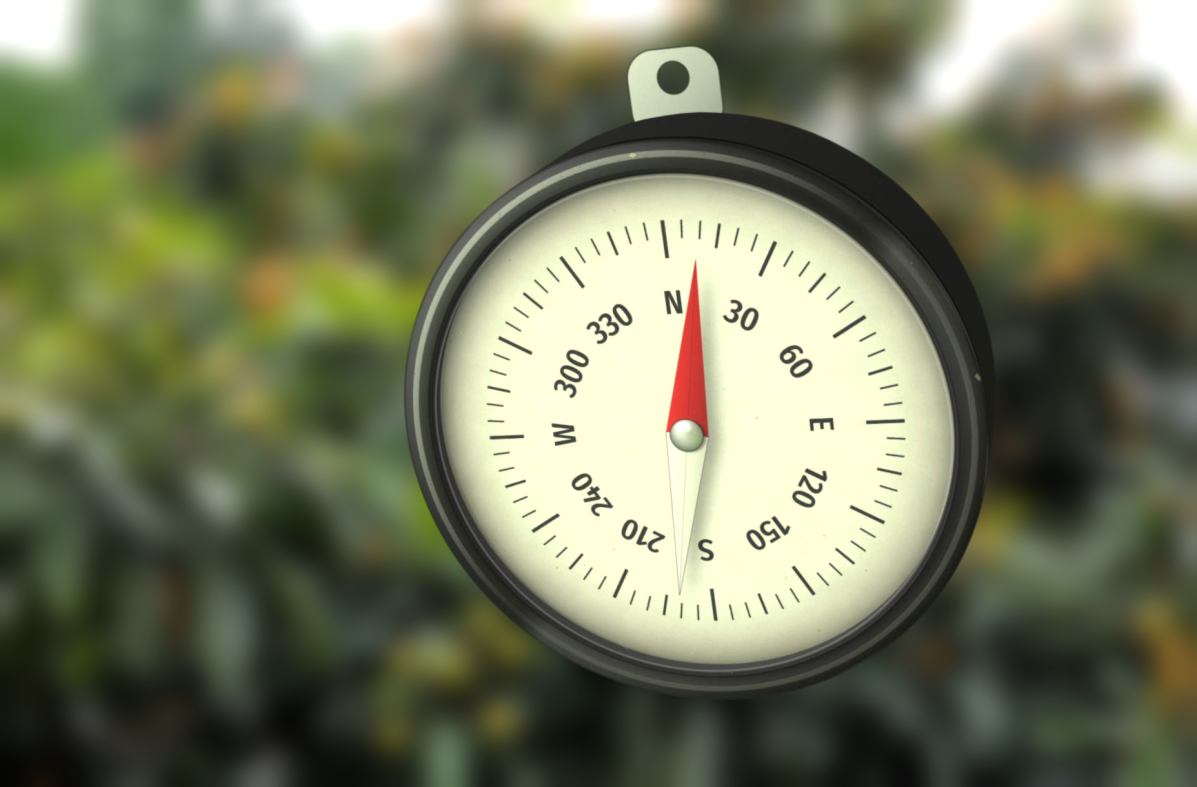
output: **10** °
